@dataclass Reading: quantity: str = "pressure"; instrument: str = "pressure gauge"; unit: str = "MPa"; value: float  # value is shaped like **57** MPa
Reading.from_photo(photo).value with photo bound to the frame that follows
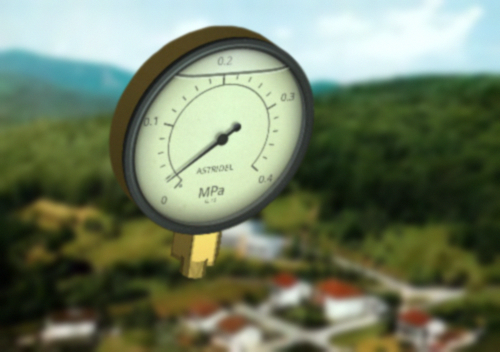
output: **0.02** MPa
